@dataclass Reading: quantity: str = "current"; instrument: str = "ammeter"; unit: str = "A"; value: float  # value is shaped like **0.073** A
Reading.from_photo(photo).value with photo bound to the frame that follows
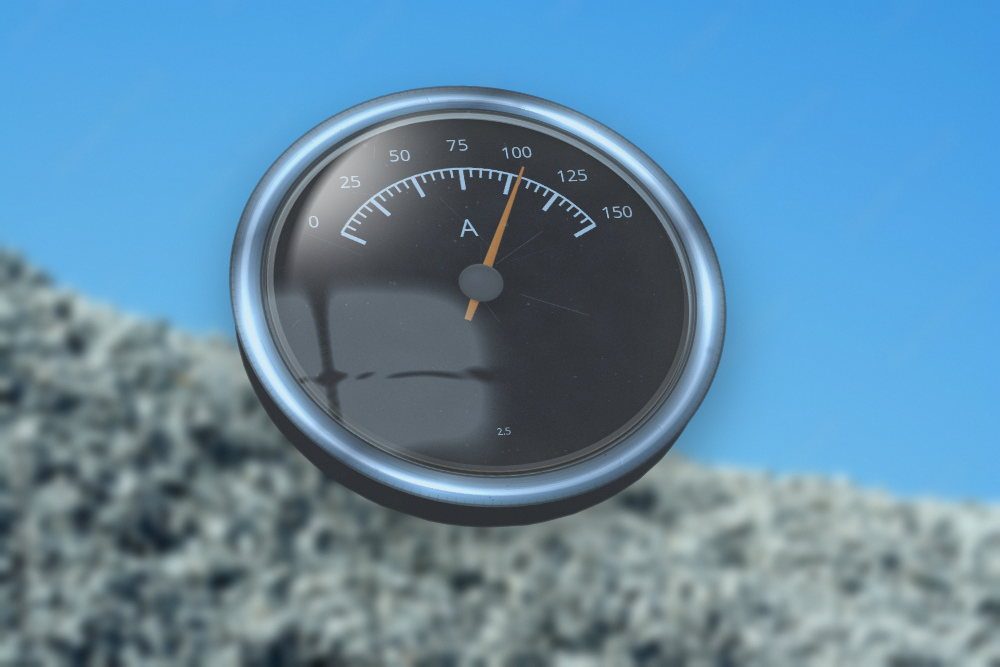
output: **105** A
